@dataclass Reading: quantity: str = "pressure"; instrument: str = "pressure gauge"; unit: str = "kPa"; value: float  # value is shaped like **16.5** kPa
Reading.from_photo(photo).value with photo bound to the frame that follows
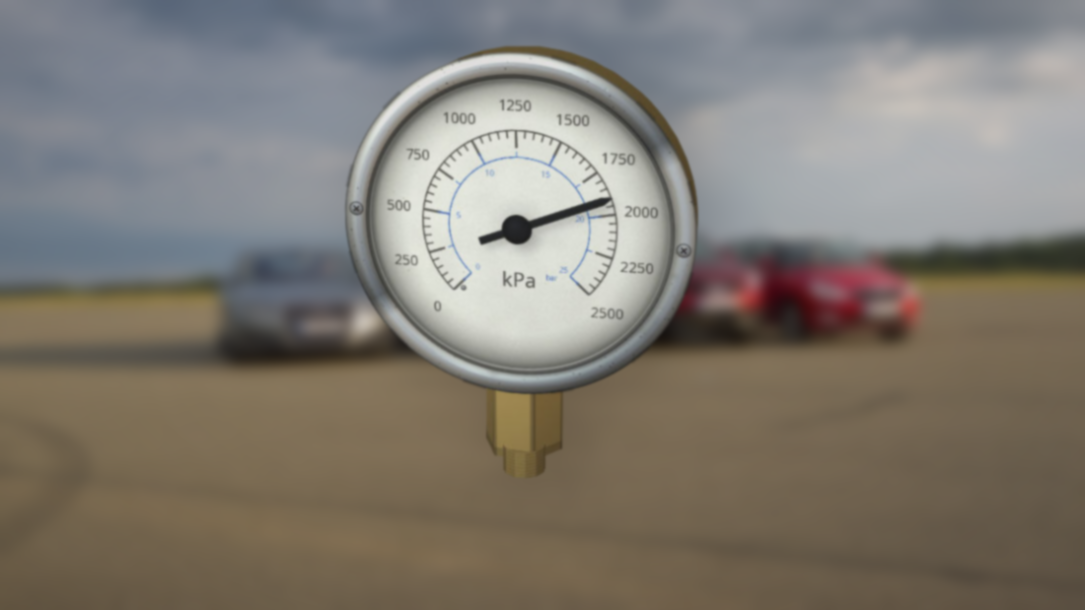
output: **1900** kPa
